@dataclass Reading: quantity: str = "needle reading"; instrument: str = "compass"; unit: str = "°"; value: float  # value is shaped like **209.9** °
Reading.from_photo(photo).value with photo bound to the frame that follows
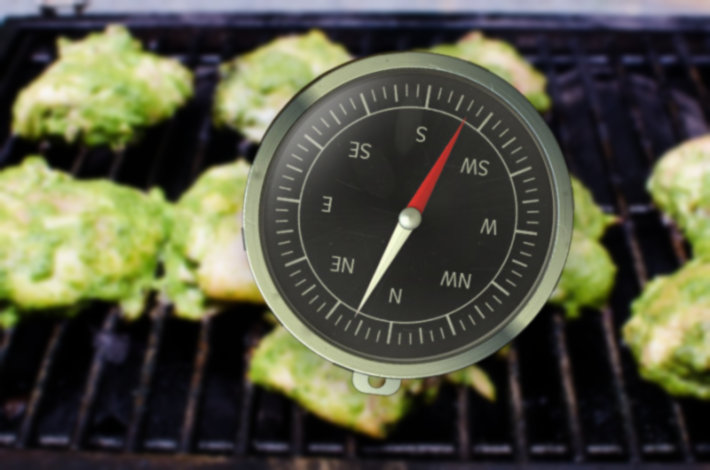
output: **200** °
